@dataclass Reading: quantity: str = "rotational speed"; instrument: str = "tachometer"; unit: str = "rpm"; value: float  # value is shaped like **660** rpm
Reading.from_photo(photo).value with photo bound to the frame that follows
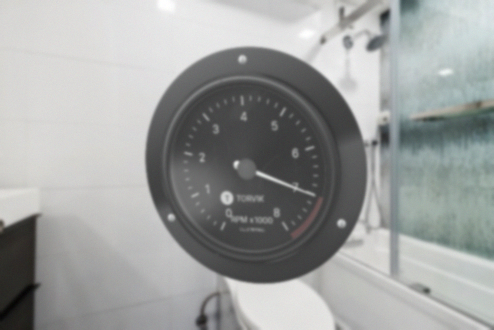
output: **7000** rpm
